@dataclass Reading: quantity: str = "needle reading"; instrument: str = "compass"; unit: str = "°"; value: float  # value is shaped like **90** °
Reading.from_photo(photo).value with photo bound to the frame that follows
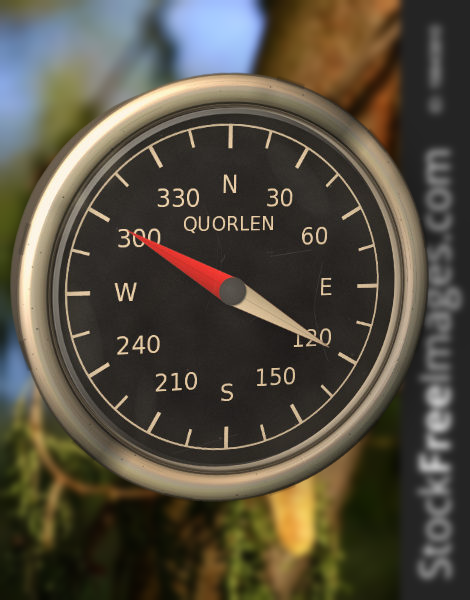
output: **300** °
